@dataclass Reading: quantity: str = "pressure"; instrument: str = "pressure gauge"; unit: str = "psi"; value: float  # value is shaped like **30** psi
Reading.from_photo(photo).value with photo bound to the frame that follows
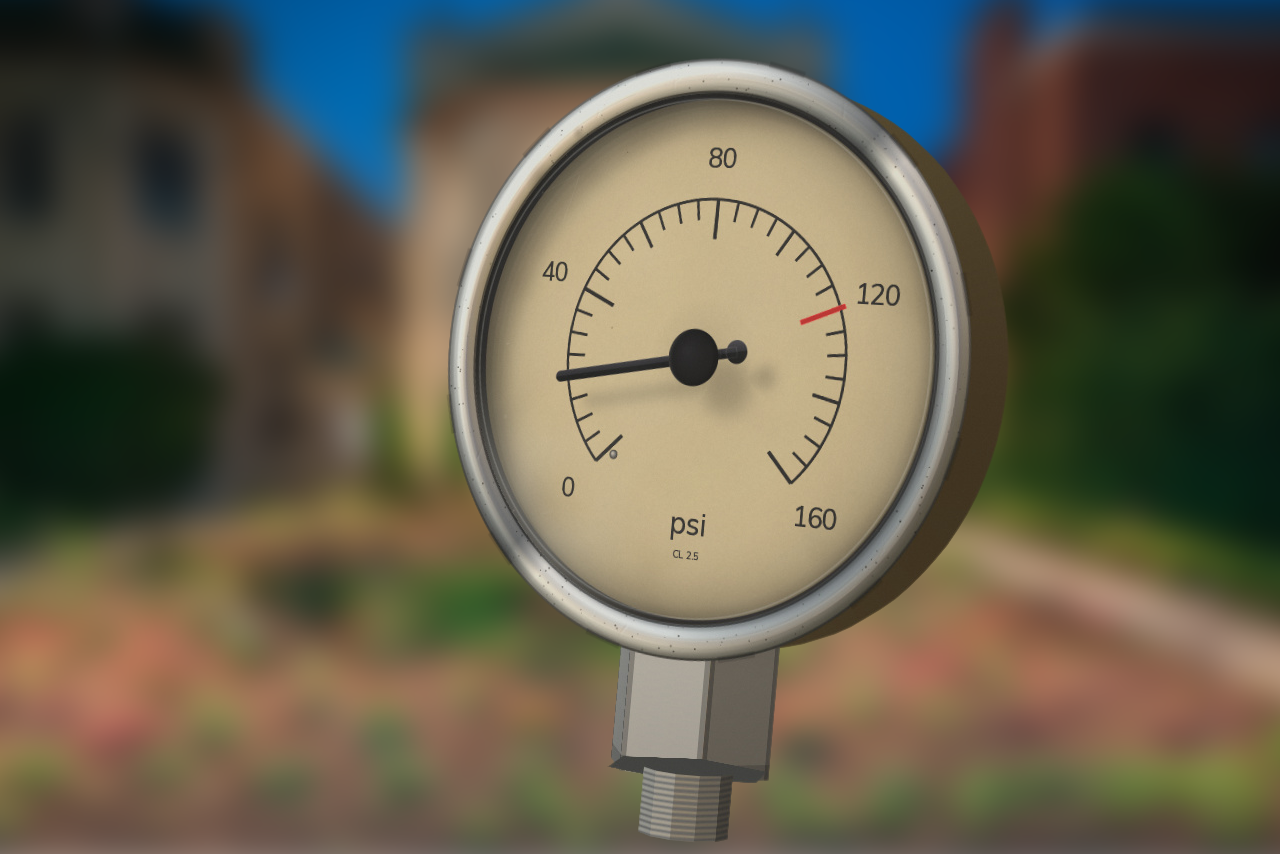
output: **20** psi
